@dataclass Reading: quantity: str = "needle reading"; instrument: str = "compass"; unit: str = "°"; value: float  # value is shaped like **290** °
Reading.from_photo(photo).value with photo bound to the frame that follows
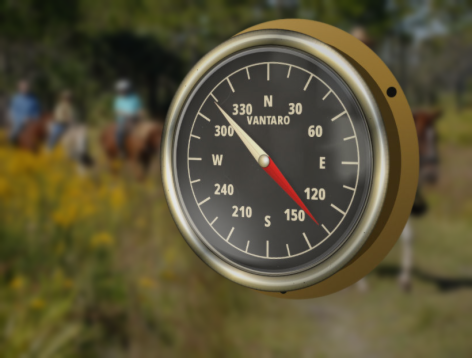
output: **135** °
